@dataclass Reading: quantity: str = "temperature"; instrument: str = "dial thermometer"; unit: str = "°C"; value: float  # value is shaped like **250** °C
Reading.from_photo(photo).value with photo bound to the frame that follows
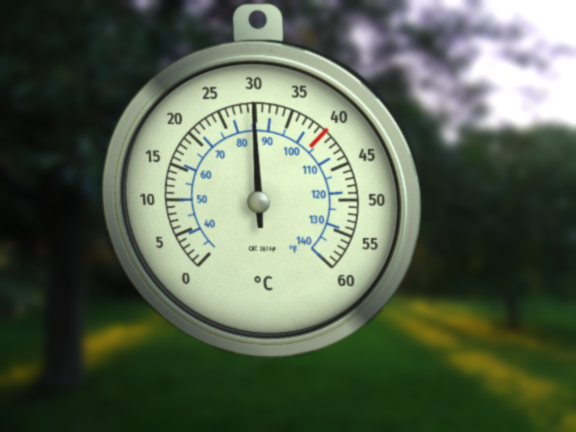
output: **30** °C
